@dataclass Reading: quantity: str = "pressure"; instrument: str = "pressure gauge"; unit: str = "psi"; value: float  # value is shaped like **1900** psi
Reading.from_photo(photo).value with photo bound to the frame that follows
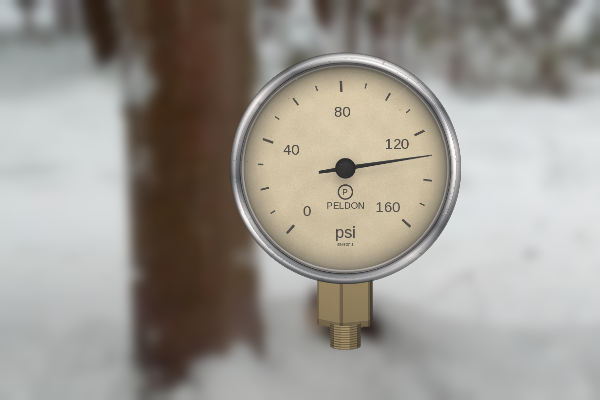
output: **130** psi
